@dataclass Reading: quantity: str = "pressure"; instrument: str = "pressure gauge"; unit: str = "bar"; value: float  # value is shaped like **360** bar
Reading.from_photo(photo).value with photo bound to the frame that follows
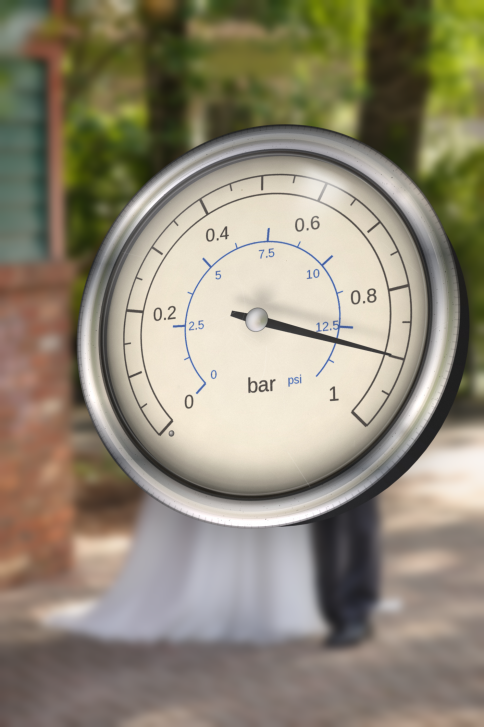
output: **0.9** bar
